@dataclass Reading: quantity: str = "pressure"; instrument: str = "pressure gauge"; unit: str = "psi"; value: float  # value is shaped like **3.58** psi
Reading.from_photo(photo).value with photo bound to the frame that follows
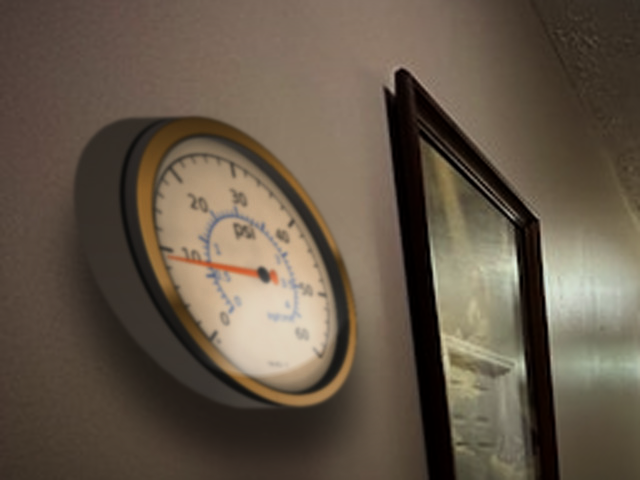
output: **9** psi
